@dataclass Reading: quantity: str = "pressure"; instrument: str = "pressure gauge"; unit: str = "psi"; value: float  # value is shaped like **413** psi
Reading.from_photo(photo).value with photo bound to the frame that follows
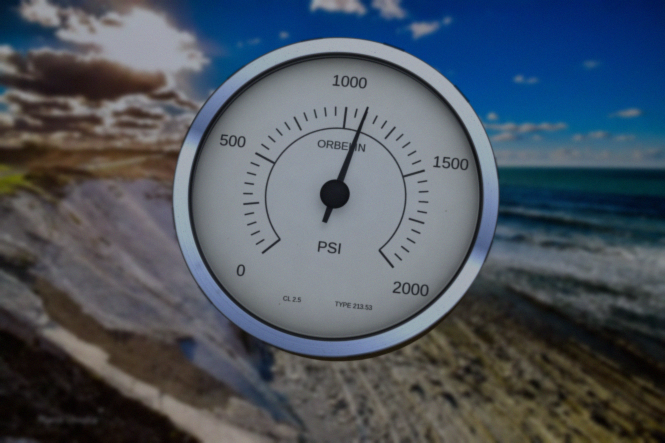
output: **1100** psi
